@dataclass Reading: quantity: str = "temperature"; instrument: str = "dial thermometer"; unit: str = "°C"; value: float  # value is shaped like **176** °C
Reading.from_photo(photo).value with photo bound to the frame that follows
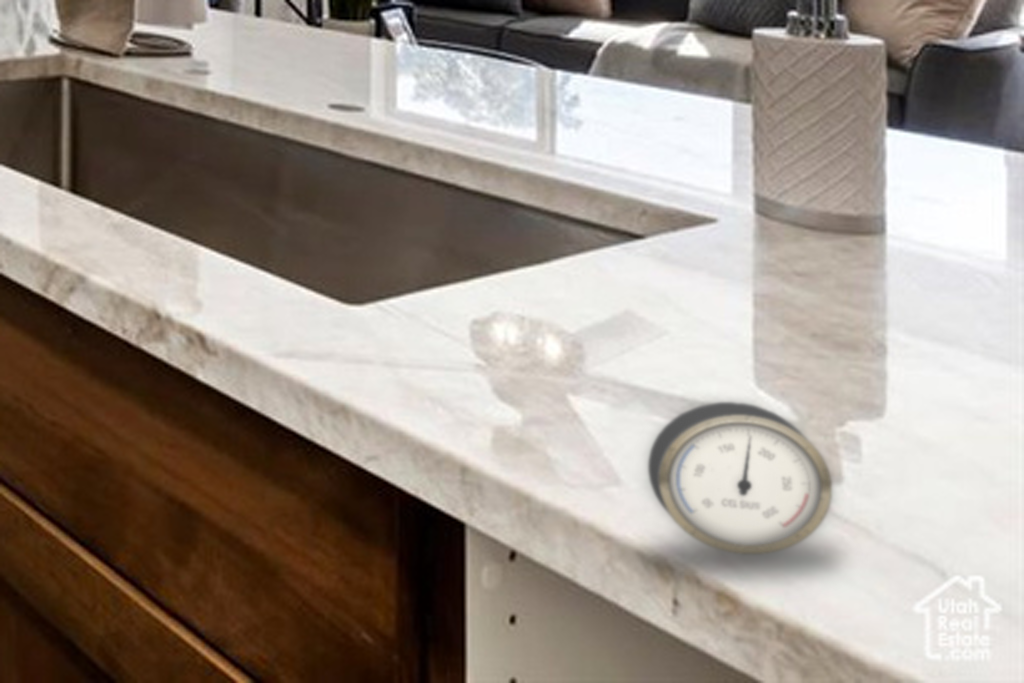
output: **175** °C
